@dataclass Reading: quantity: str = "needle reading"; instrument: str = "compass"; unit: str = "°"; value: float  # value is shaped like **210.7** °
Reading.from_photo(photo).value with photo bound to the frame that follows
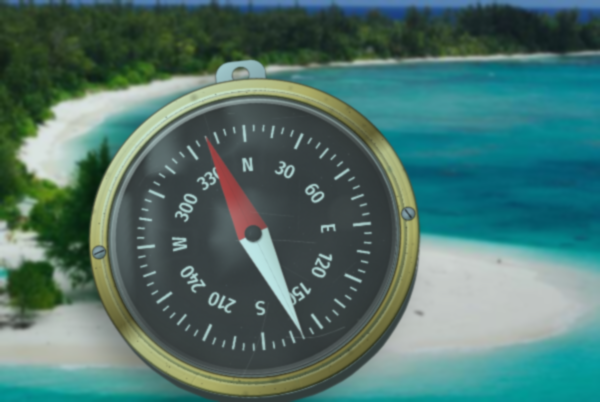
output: **340** °
